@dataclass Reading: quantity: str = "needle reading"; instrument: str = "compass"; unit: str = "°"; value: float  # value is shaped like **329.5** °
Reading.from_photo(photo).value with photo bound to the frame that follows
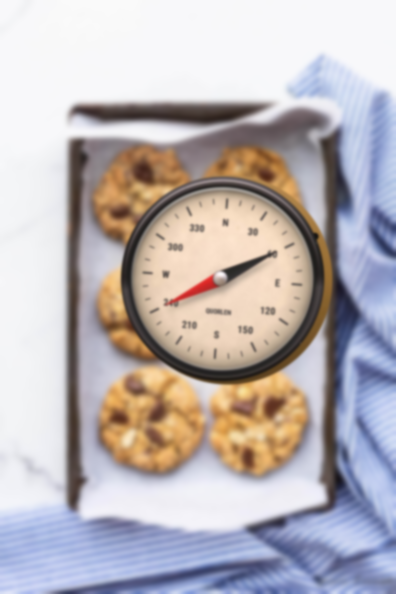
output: **240** °
